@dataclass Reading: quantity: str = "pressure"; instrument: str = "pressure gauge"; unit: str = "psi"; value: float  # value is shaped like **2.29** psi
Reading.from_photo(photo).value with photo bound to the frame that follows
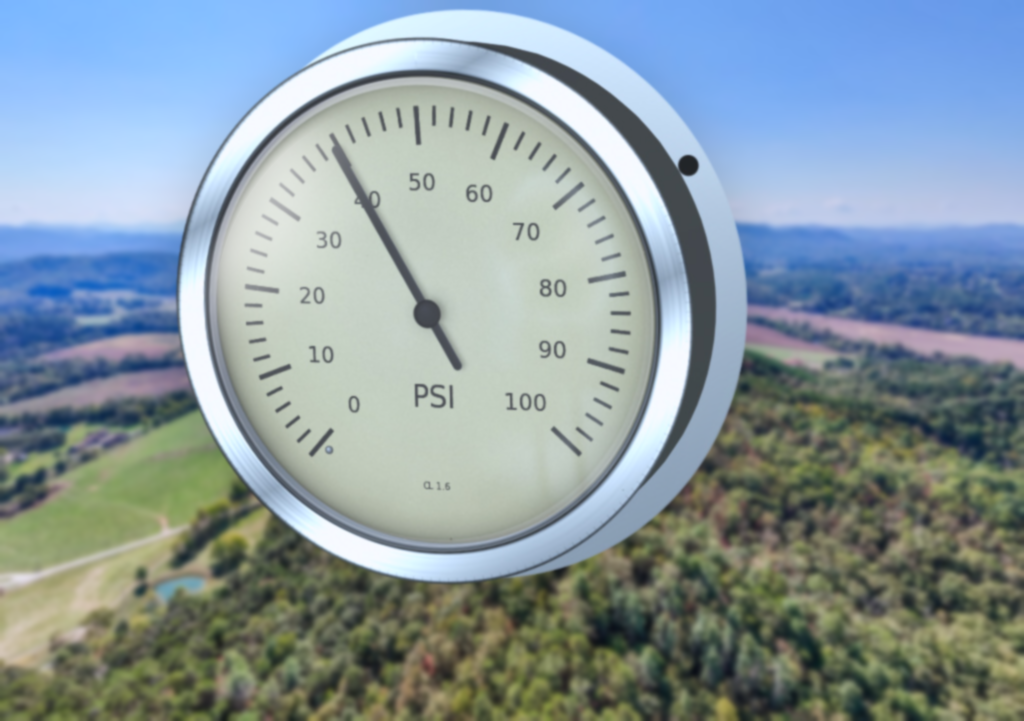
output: **40** psi
